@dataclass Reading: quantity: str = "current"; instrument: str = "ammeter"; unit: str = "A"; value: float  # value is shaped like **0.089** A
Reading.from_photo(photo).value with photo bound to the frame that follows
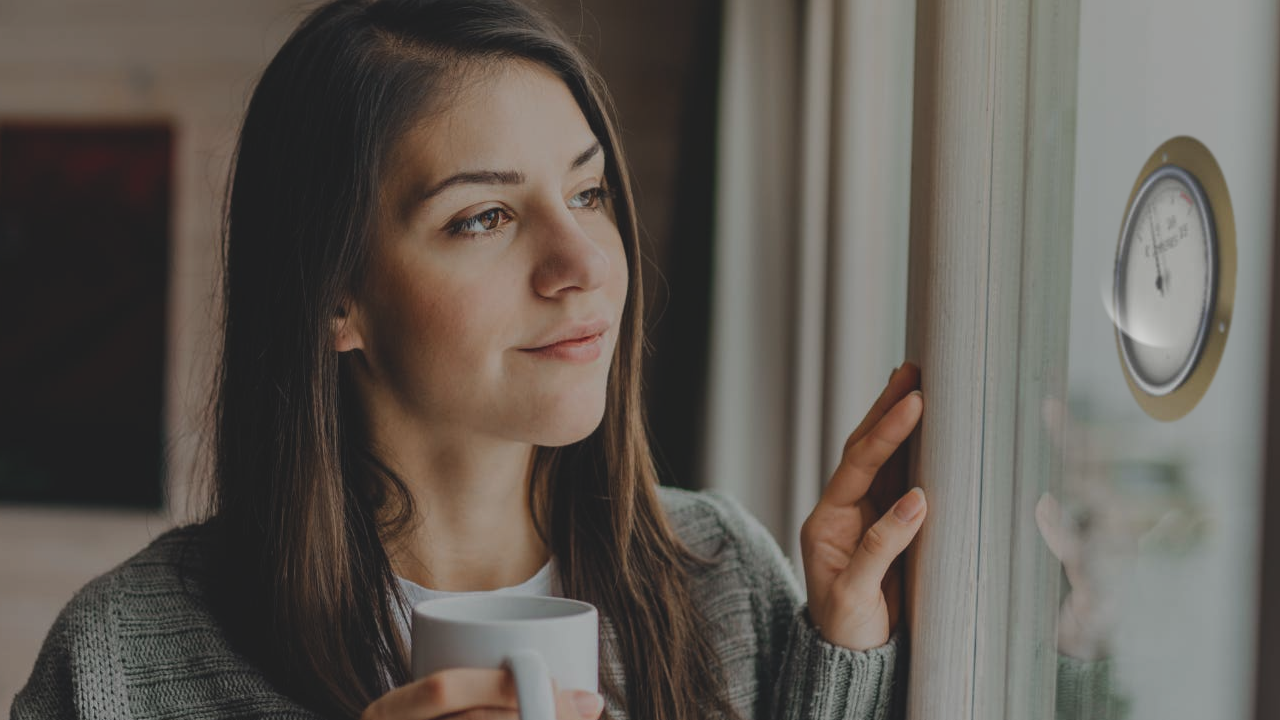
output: **5** A
